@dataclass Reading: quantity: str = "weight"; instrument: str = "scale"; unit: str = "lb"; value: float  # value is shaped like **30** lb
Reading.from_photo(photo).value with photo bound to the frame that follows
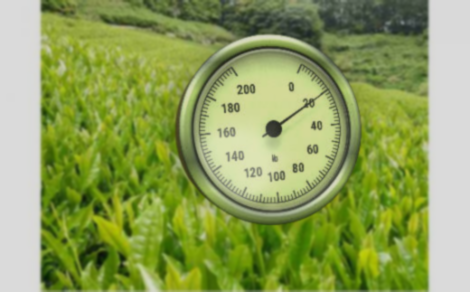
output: **20** lb
